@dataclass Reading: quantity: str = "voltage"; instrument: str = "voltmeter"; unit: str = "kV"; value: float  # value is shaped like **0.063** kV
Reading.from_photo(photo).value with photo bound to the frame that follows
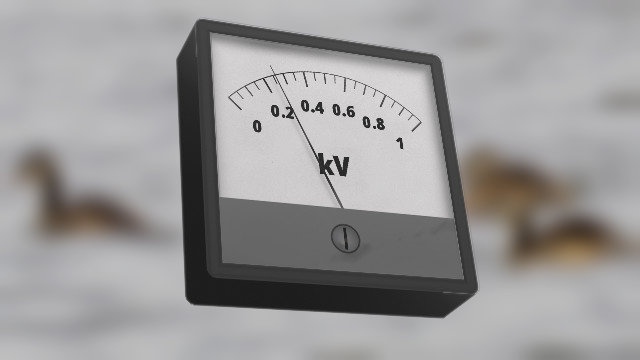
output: **0.25** kV
